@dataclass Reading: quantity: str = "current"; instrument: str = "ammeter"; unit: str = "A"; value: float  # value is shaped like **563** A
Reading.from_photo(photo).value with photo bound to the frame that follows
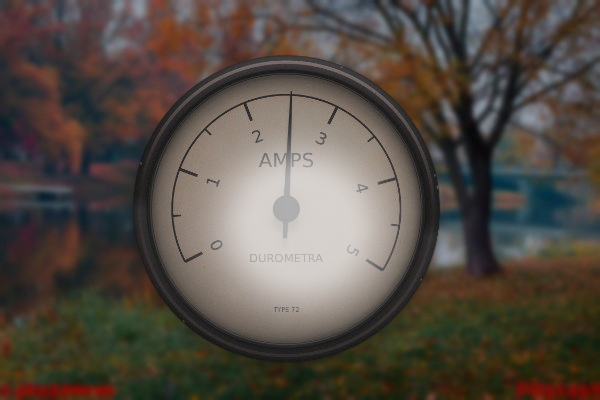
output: **2.5** A
